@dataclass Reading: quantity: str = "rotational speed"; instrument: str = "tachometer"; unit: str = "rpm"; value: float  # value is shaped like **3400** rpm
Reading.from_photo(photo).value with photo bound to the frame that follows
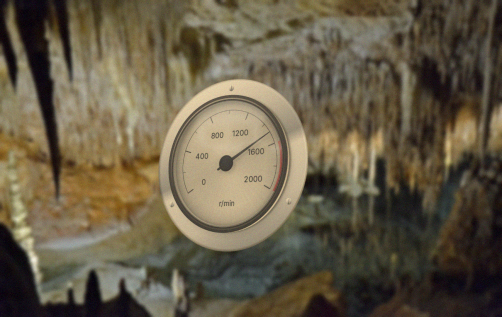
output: **1500** rpm
